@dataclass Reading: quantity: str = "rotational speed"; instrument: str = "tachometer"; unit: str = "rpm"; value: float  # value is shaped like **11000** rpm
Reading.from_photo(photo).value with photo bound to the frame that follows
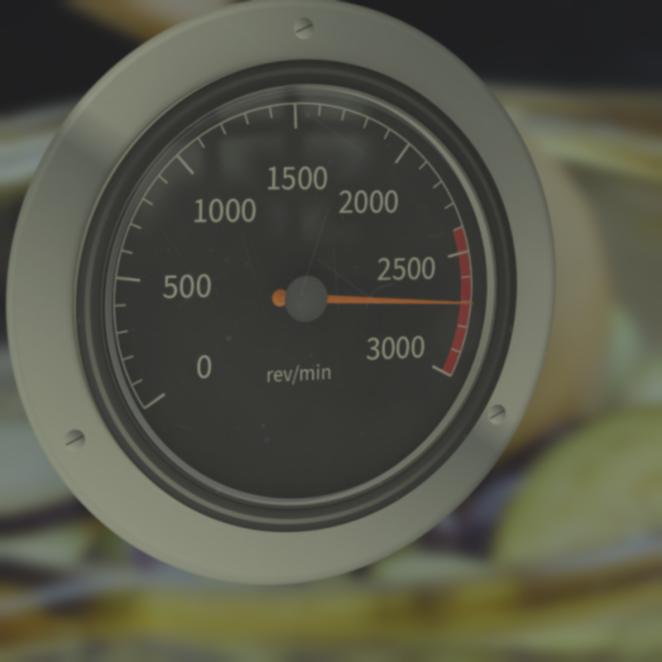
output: **2700** rpm
